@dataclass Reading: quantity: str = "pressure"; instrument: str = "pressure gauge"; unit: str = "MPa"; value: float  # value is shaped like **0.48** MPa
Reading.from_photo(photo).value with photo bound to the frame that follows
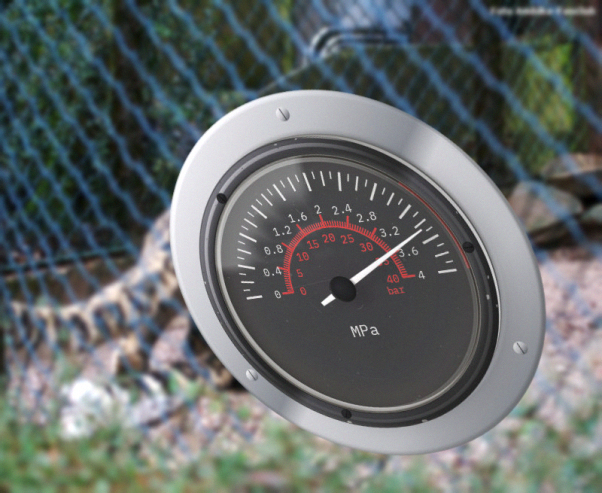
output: **3.45** MPa
